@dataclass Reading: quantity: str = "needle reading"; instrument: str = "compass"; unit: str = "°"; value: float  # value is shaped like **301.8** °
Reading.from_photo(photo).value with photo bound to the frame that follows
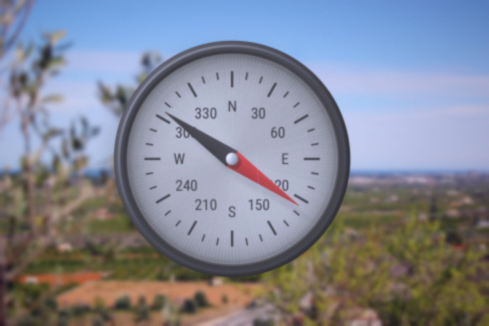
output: **125** °
